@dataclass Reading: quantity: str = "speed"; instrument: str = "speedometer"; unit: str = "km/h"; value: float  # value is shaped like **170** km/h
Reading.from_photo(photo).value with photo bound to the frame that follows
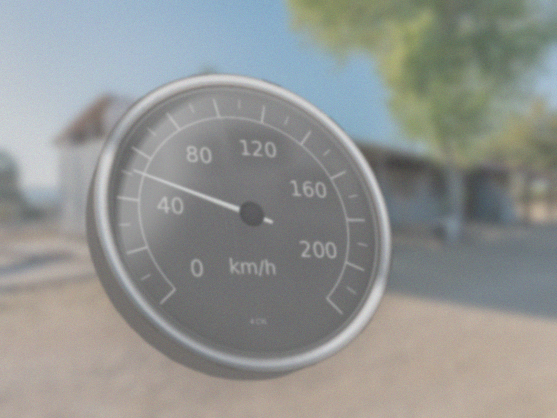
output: **50** km/h
